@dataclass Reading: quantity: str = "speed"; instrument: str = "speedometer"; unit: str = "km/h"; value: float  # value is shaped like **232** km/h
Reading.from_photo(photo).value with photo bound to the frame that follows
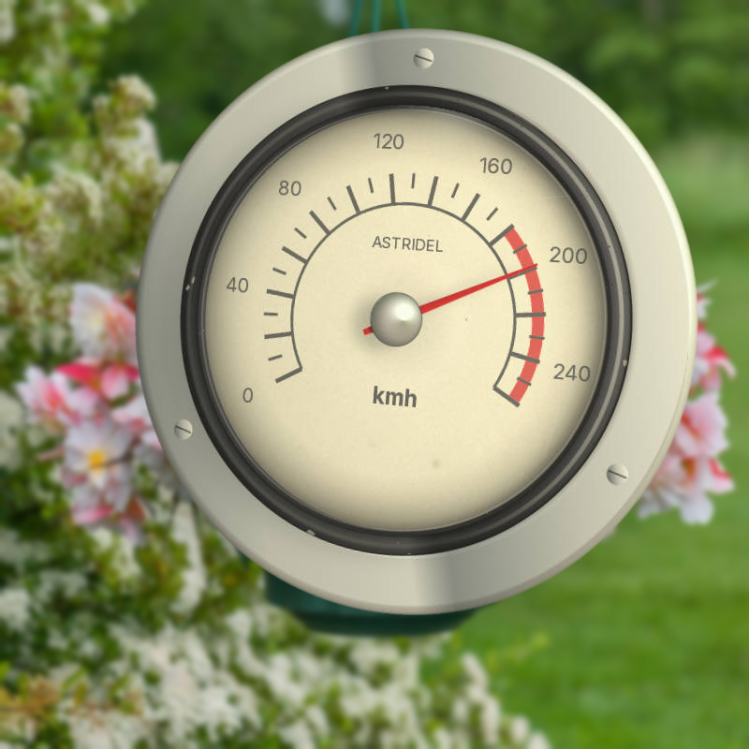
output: **200** km/h
